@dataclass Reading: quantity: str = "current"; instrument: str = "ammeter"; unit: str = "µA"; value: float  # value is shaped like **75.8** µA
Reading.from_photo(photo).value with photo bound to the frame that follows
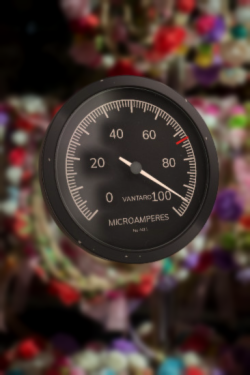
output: **95** µA
